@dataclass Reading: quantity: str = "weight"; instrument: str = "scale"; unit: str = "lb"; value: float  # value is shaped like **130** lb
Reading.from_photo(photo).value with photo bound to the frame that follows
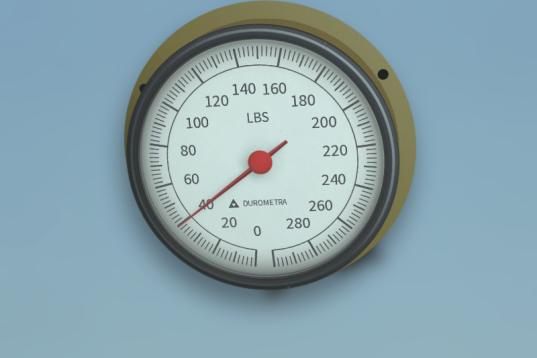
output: **40** lb
